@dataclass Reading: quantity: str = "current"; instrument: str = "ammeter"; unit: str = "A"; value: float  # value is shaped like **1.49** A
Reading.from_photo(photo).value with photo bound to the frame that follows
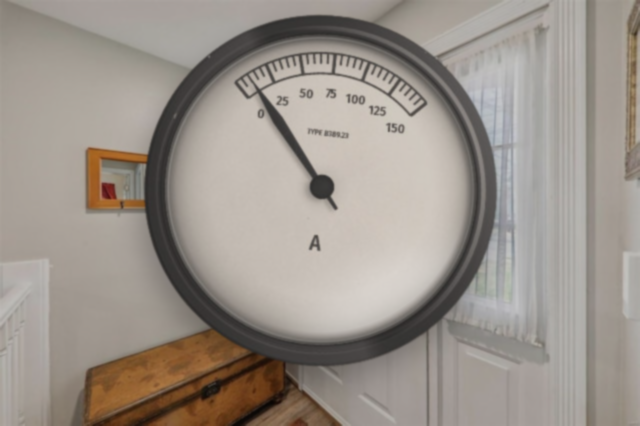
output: **10** A
